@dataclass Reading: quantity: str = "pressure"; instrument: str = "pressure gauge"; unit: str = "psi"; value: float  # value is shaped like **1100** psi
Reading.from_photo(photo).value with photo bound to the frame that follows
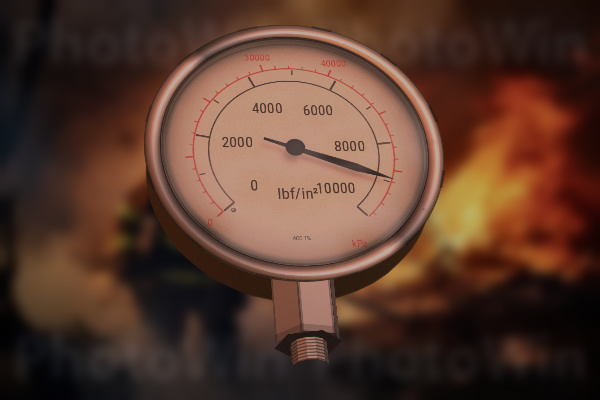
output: **9000** psi
